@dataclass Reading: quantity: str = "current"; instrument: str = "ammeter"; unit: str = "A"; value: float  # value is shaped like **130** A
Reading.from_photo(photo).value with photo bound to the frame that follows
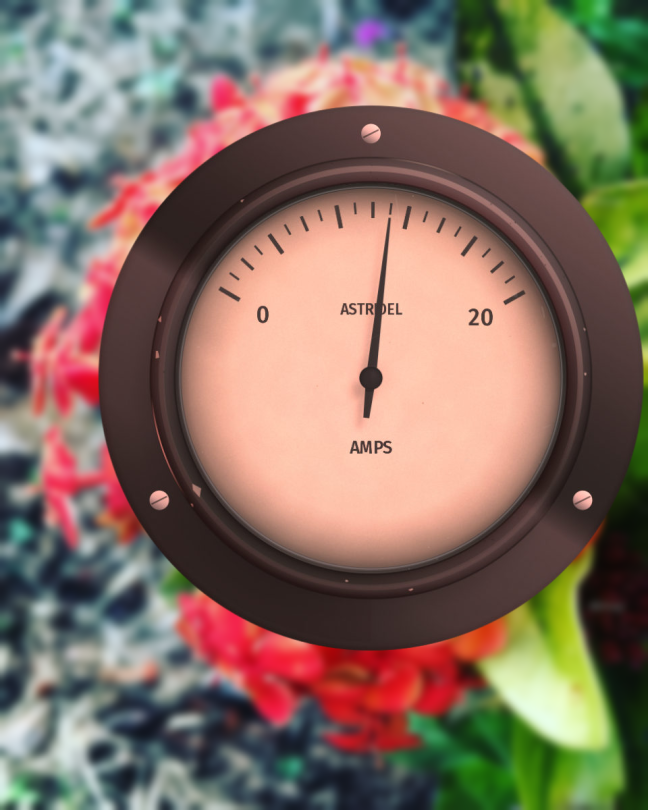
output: **11** A
